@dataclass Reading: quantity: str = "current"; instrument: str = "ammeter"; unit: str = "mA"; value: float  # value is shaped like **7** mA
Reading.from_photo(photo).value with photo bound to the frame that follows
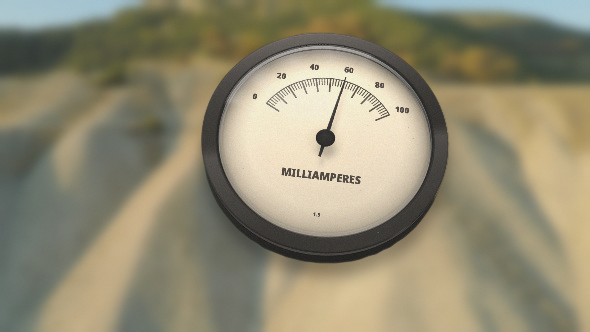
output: **60** mA
